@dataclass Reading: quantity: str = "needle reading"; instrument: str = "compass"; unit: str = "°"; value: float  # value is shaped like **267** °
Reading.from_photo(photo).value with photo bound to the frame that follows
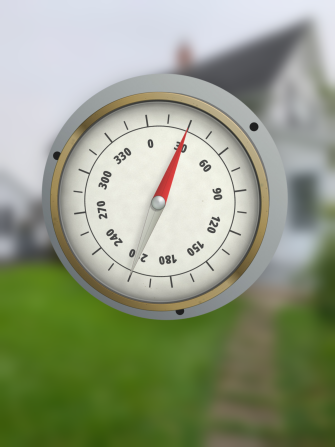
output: **30** °
